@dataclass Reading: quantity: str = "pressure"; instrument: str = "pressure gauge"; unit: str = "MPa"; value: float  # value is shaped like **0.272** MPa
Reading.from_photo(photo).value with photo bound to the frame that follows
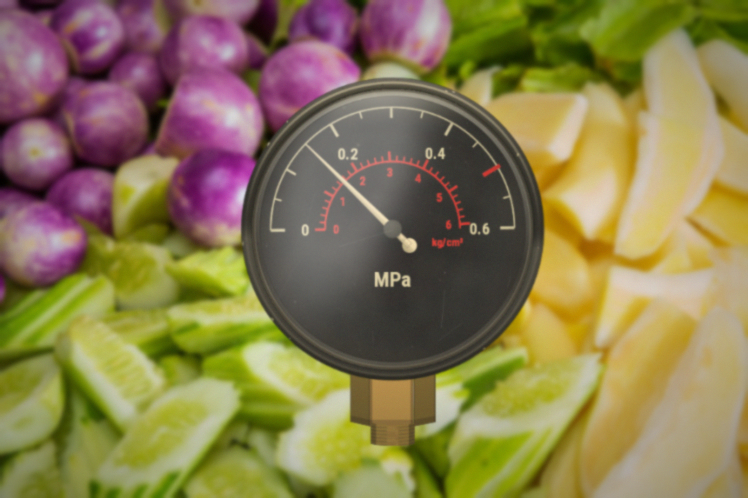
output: **0.15** MPa
